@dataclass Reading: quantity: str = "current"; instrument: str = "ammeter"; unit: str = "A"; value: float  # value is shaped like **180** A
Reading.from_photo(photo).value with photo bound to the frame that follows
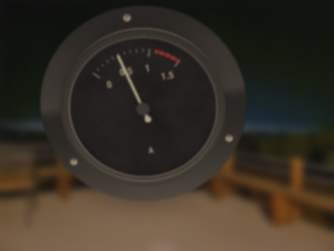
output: **0.5** A
